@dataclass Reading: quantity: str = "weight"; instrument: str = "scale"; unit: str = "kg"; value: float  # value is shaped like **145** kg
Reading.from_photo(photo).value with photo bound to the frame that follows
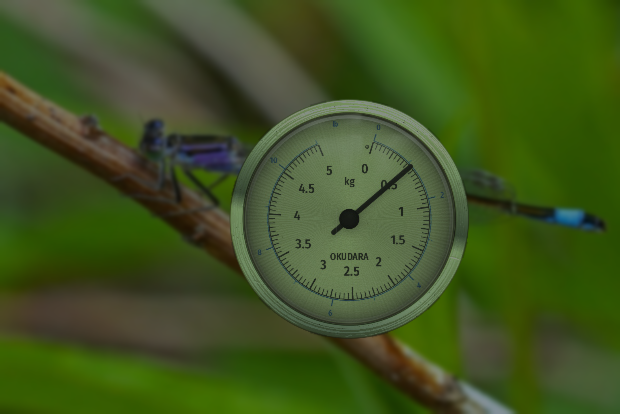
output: **0.5** kg
